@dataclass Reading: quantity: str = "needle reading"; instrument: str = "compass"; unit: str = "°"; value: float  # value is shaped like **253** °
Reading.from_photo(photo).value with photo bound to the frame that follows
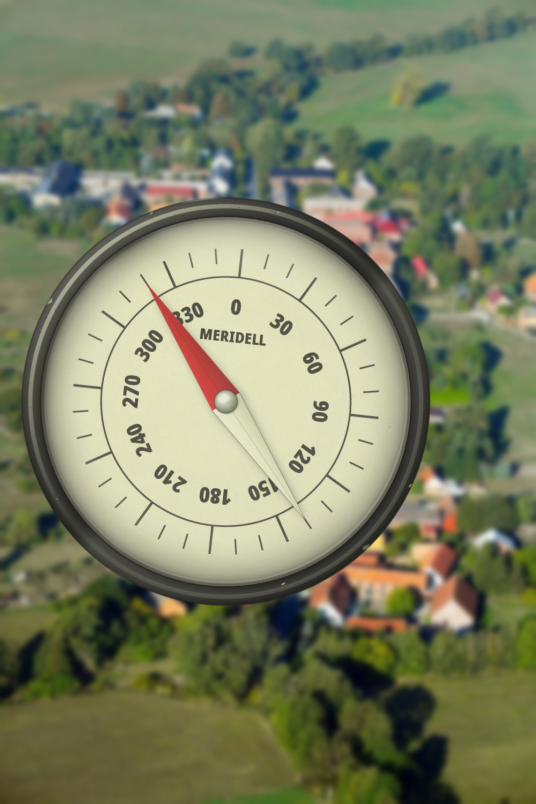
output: **320** °
